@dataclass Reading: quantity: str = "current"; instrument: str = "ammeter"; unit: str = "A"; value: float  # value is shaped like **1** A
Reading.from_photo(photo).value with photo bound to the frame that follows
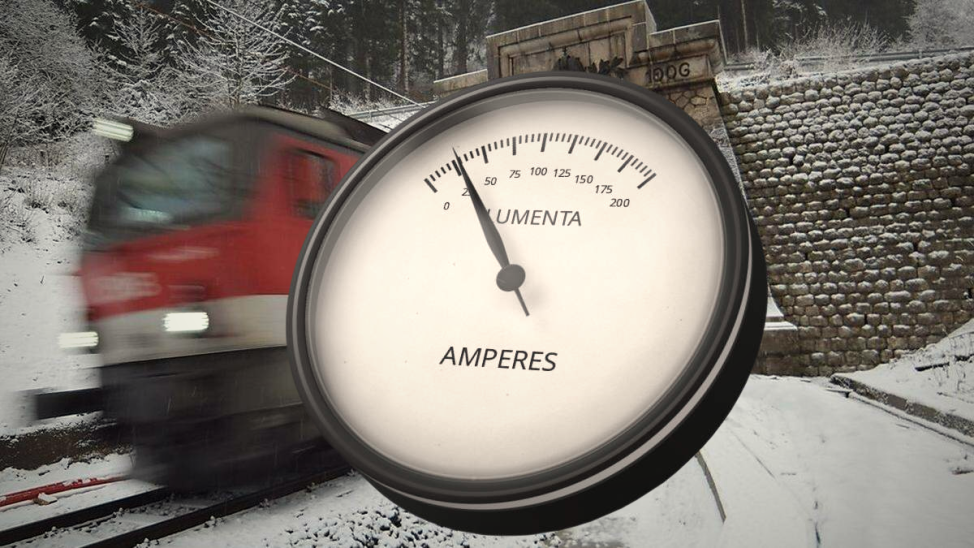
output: **30** A
